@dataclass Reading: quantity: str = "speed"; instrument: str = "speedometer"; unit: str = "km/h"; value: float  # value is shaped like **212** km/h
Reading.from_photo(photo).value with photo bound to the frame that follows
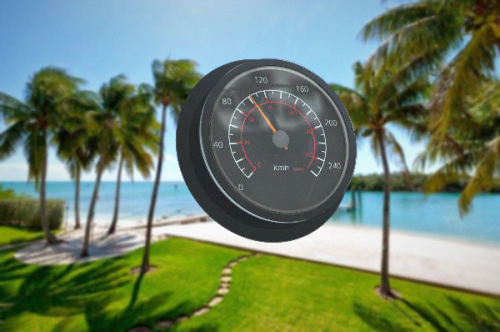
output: **100** km/h
